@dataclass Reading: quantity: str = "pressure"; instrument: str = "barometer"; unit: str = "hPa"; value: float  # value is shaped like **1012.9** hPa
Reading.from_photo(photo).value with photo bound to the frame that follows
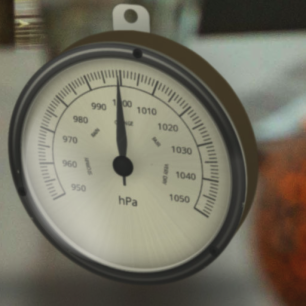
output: **1000** hPa
